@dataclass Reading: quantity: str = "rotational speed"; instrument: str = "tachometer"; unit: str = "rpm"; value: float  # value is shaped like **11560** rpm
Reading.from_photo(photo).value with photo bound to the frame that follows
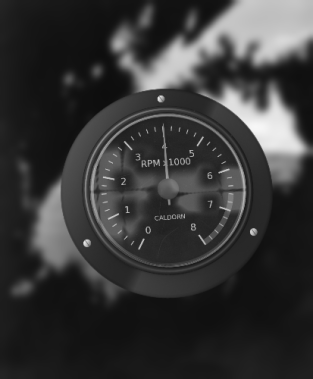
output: **4000** rpm
